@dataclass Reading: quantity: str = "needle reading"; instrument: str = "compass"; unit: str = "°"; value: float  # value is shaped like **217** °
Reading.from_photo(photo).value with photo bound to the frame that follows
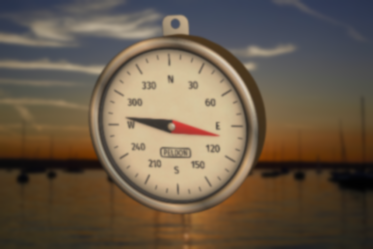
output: **100** °
